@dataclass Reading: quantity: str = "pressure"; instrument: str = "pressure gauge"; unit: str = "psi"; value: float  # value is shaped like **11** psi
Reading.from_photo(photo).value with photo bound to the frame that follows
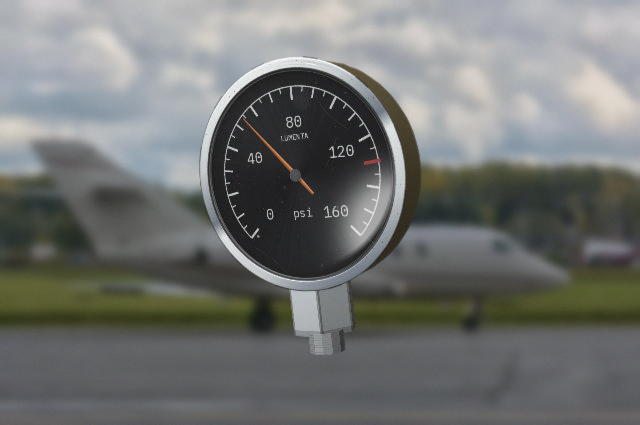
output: **55** psi
